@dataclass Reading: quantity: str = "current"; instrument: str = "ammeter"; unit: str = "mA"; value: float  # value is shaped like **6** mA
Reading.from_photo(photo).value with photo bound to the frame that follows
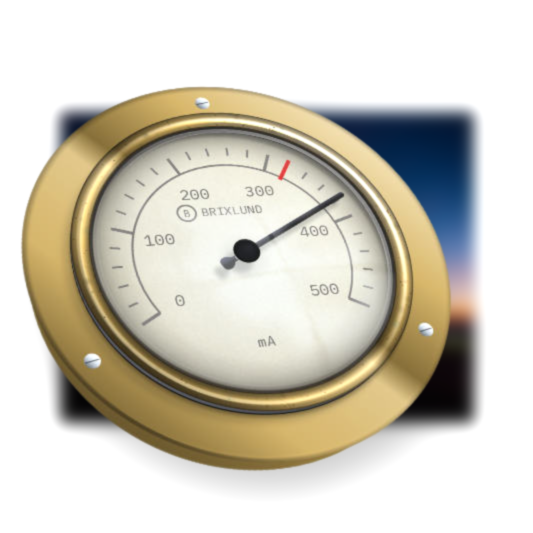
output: **380** mA
